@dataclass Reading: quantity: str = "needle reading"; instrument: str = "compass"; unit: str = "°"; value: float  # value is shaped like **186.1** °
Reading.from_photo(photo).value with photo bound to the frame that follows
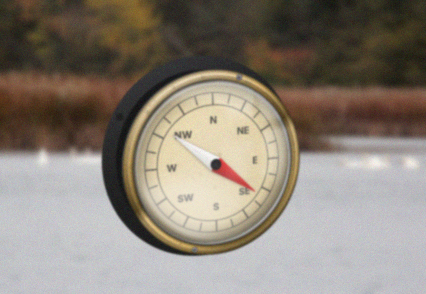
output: **127.5** °
